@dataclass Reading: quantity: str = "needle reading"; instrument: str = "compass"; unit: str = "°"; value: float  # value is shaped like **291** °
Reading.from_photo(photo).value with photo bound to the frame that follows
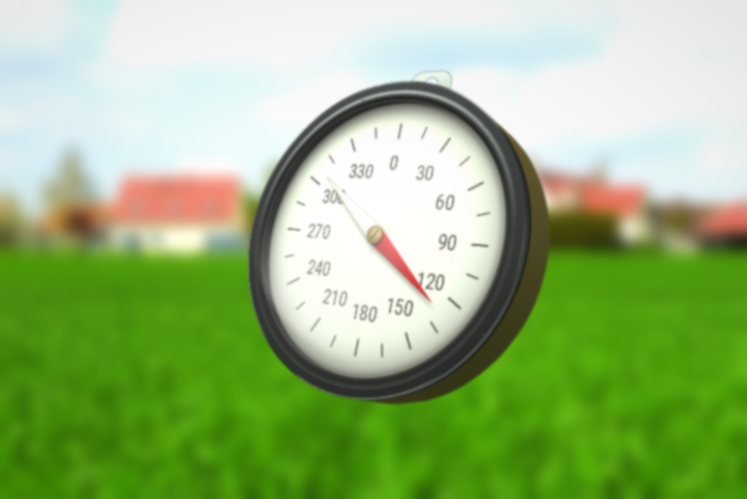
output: **127.5** °
